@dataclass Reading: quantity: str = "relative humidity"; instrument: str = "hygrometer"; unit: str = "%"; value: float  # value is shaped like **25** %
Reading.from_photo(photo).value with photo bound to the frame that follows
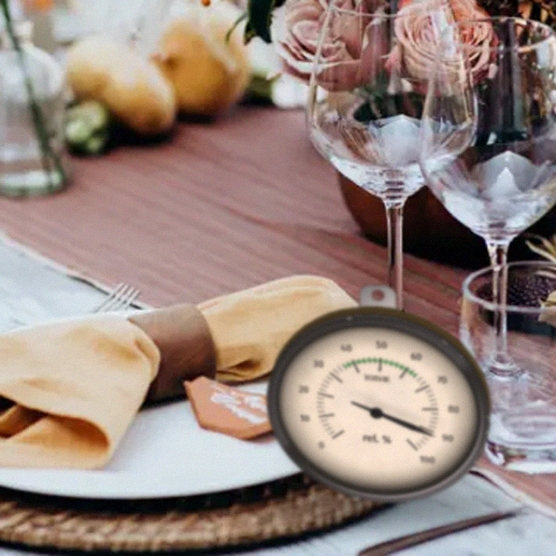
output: **90** %
